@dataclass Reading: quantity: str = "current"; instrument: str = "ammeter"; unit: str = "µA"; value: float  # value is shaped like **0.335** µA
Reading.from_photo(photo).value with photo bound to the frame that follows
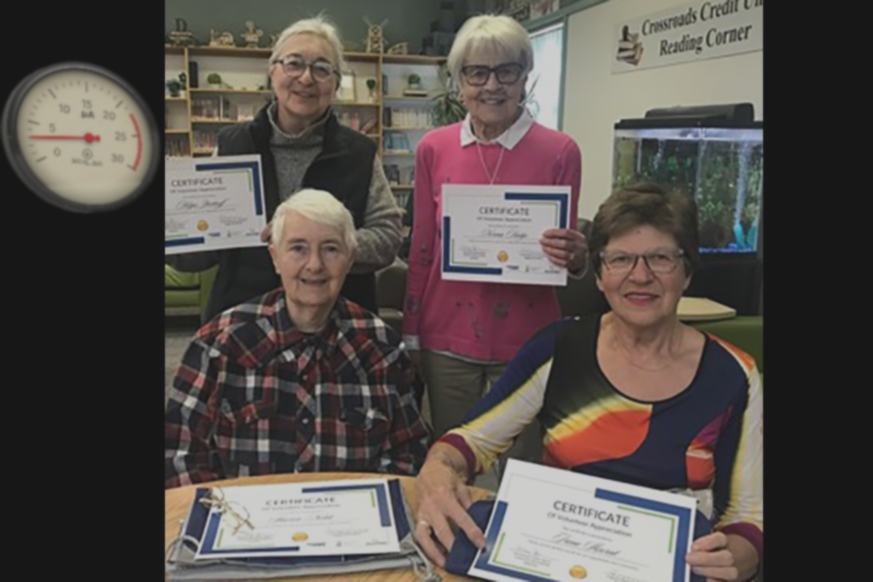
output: **3** µA
